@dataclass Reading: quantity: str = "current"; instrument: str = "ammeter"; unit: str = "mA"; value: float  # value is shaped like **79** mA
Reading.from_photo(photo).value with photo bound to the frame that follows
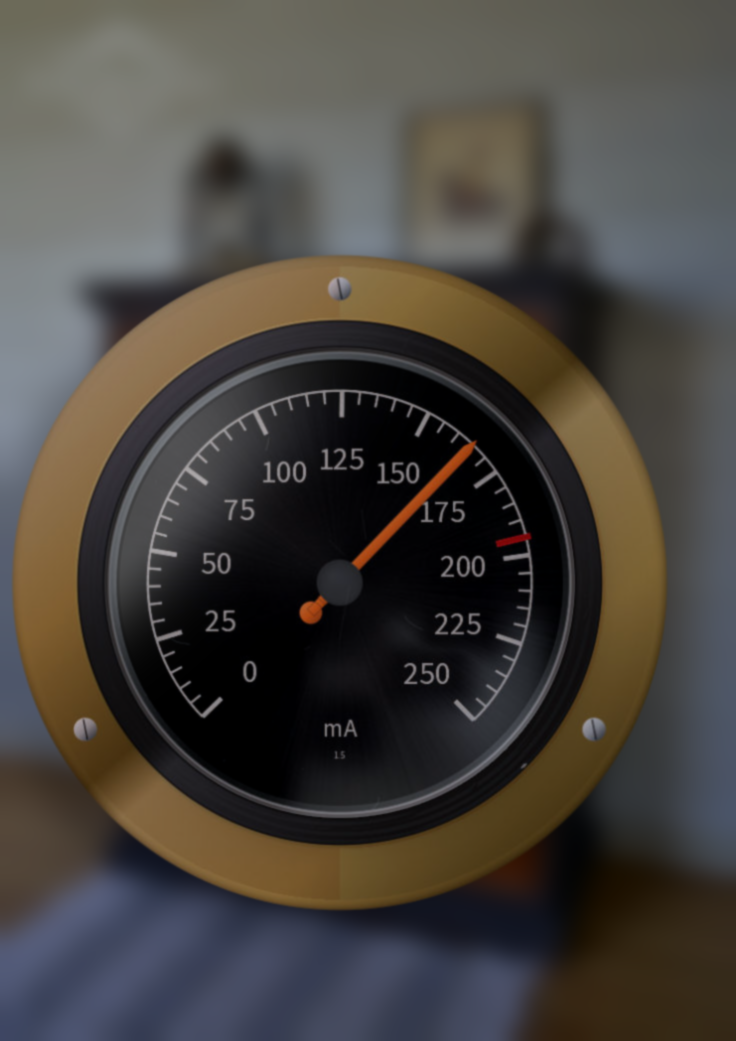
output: **165** mA
